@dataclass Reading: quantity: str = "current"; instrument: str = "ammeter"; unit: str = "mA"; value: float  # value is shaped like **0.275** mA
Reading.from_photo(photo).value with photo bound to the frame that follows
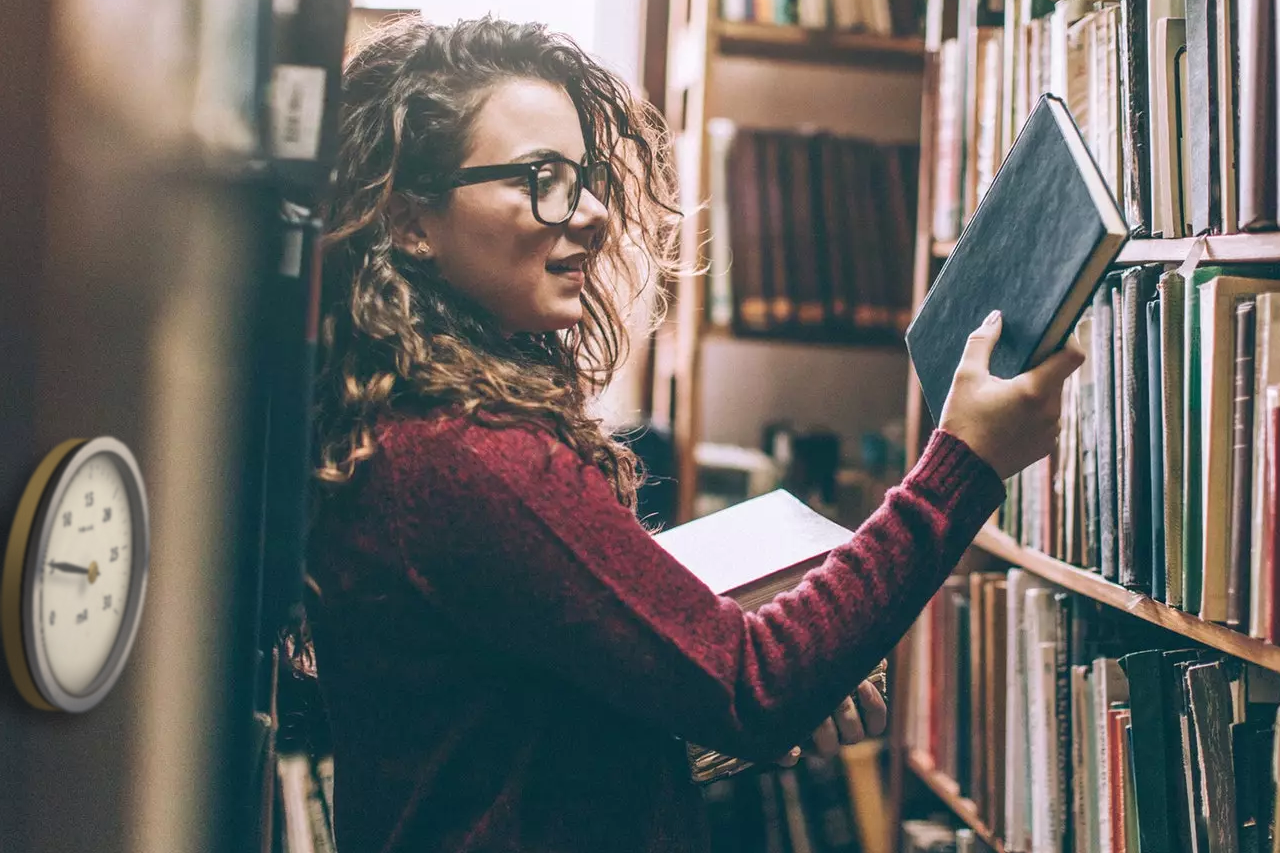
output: **5** mA
